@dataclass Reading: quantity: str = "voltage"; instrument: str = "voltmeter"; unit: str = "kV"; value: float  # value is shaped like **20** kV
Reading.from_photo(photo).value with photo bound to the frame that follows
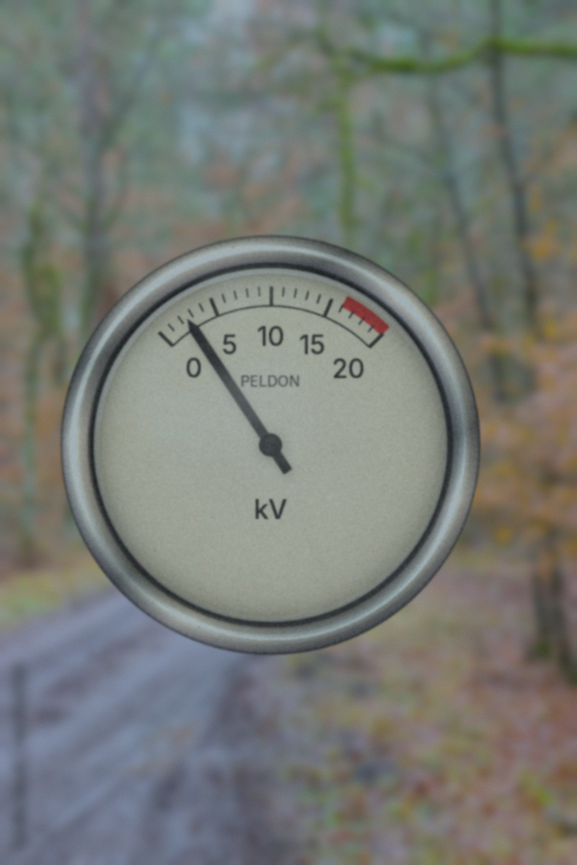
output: **2.5** kV
